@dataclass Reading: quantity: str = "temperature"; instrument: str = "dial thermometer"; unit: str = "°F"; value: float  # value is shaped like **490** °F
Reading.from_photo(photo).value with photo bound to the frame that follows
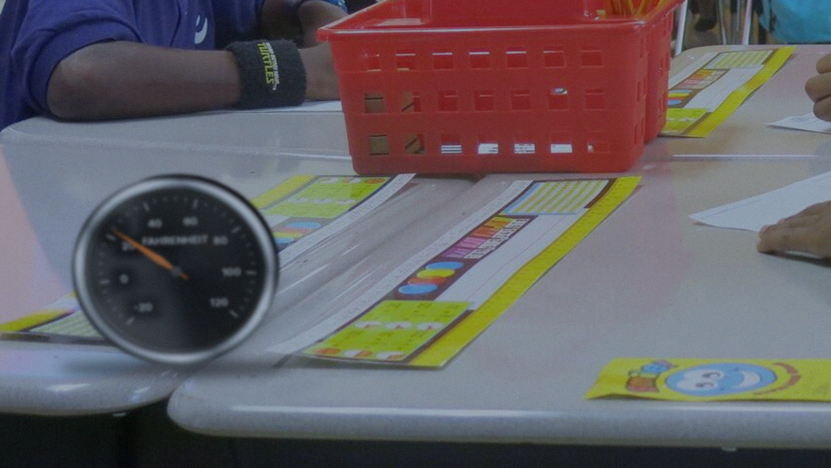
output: **24** °F
